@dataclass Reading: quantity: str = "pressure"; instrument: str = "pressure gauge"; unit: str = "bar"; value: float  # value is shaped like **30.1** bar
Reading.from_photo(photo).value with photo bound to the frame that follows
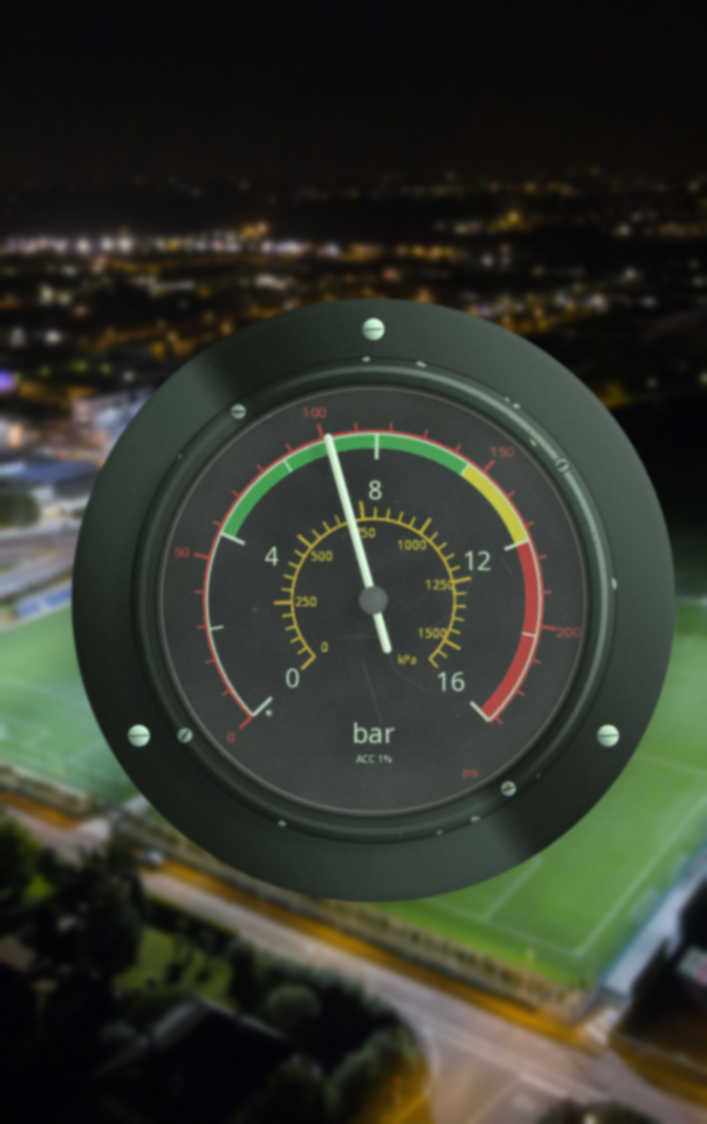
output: **7** bar
